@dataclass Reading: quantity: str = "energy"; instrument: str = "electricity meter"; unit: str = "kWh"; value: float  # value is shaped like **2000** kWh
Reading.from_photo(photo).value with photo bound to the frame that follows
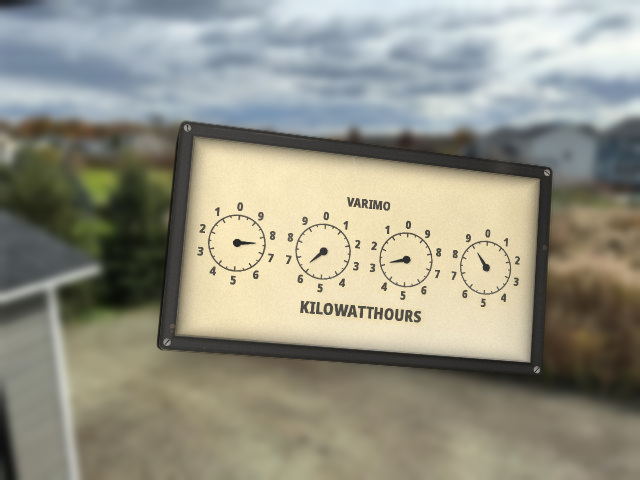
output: **7629** kWh
